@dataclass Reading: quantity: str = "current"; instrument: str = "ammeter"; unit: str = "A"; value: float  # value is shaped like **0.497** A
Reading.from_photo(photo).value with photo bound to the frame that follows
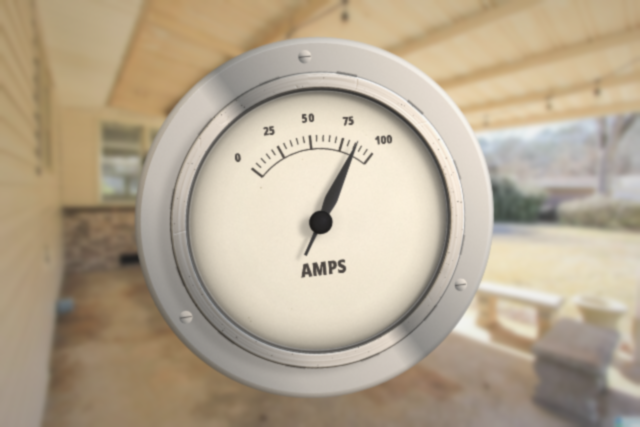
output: **85** A
